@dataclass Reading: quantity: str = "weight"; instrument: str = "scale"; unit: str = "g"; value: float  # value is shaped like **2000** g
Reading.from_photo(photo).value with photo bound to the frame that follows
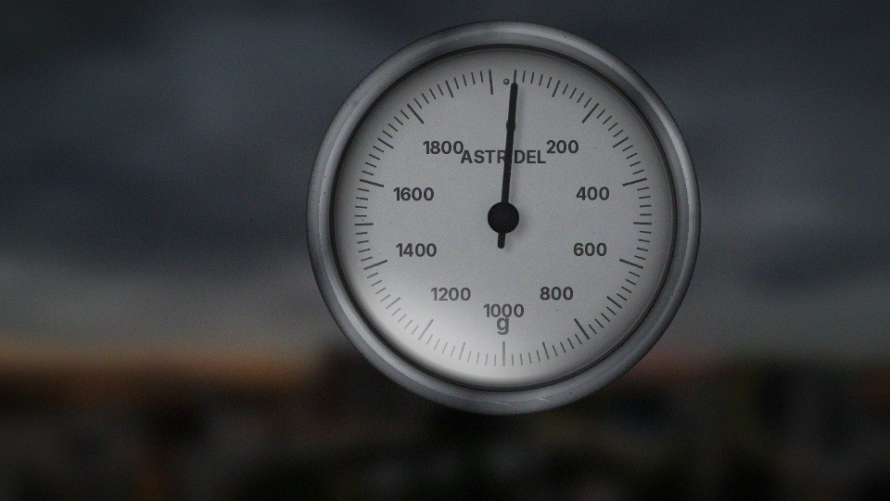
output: **0** g
